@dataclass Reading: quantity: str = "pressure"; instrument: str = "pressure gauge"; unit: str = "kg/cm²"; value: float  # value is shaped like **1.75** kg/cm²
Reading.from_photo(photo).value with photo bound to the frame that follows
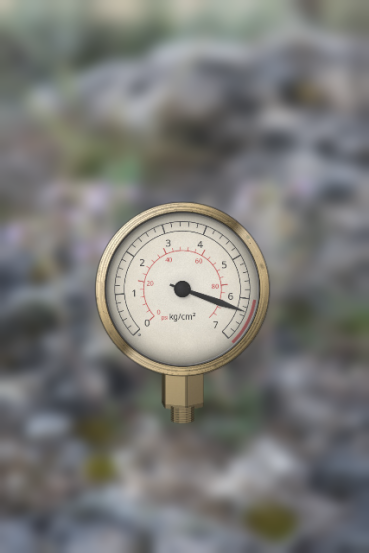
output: **6.3** kg/cm²
